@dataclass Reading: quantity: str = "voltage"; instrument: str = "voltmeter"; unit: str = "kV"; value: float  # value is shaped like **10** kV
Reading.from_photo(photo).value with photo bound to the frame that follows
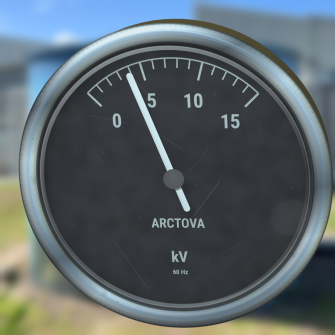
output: **4** kV
